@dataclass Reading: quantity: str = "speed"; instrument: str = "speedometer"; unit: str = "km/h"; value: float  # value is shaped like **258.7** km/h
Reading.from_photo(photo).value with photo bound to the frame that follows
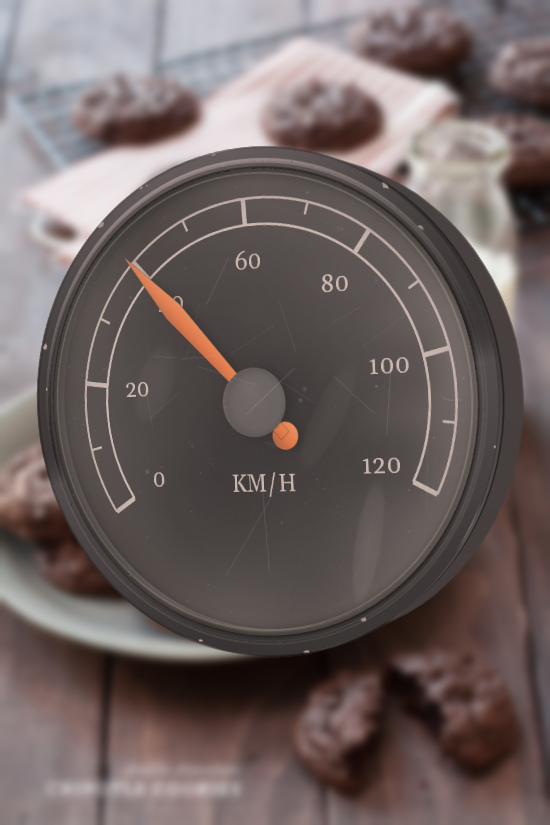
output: **40** km/h
